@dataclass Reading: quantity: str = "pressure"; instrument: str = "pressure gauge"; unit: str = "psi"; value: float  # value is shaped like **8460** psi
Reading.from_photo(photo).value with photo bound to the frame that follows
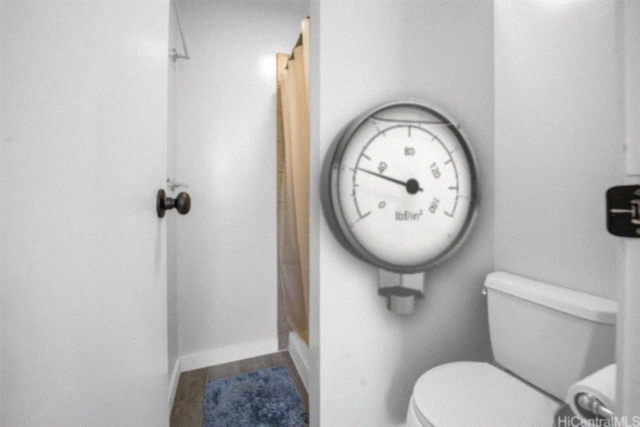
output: **30** psi
